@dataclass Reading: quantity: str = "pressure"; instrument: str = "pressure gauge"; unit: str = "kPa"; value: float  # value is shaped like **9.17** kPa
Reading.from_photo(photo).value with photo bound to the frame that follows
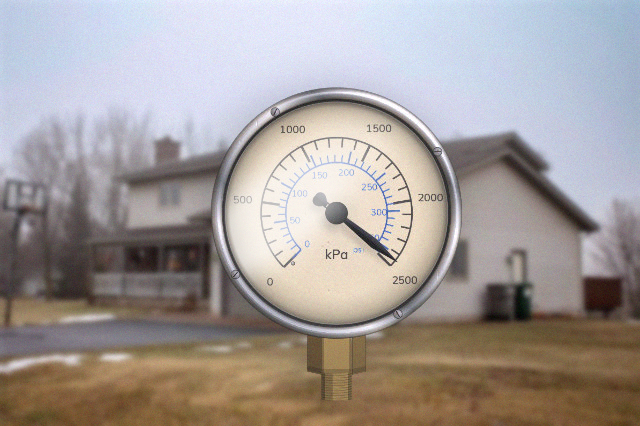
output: **2450** kPa
